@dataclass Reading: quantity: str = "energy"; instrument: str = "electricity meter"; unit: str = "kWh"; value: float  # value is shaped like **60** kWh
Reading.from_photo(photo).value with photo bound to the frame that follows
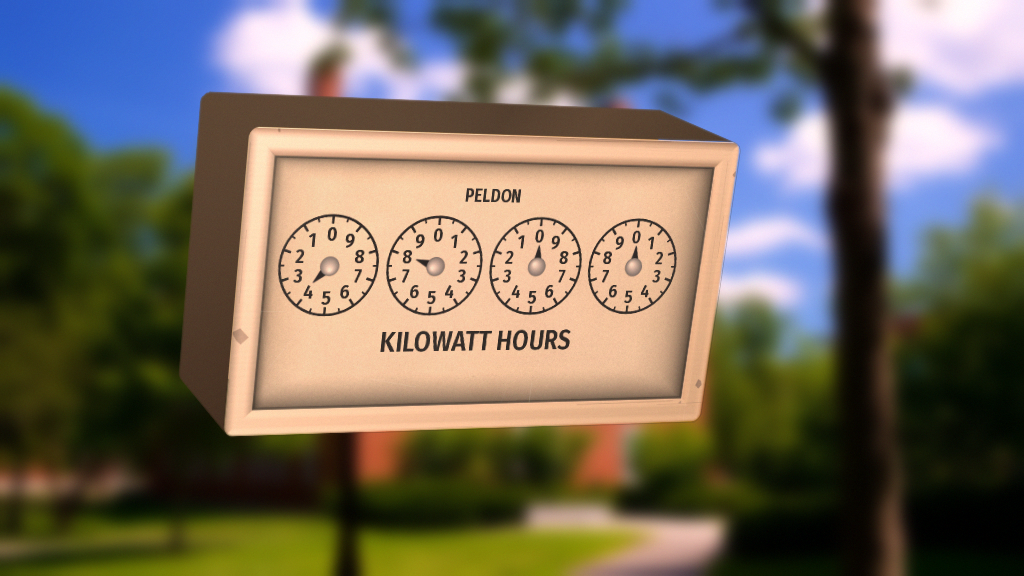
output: **3800** kWh
